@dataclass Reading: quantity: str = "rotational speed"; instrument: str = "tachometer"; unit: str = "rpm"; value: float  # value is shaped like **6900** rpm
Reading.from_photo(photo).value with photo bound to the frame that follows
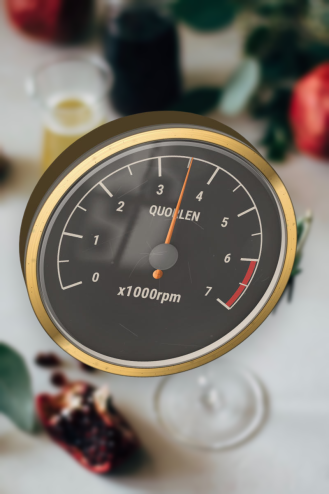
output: **3500** rpm
